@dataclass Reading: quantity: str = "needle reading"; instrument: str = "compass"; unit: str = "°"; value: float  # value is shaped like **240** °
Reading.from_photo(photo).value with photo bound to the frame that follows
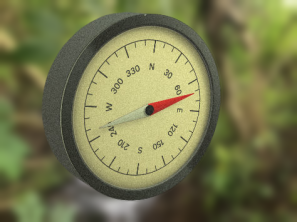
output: **70** °
